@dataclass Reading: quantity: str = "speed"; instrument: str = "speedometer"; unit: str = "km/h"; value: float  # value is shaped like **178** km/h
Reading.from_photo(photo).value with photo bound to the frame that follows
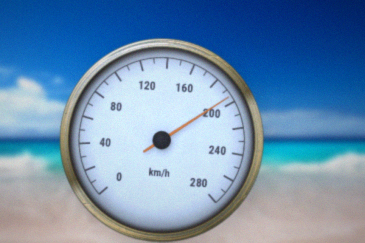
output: **195** km/h
